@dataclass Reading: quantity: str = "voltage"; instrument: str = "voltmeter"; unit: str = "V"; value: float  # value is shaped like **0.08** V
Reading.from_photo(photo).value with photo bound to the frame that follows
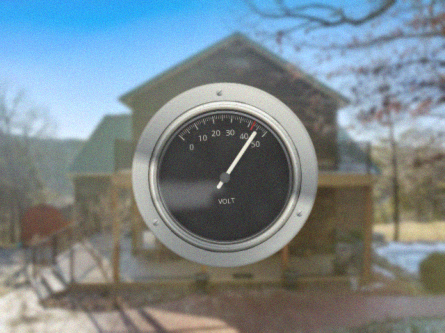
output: **45** V
